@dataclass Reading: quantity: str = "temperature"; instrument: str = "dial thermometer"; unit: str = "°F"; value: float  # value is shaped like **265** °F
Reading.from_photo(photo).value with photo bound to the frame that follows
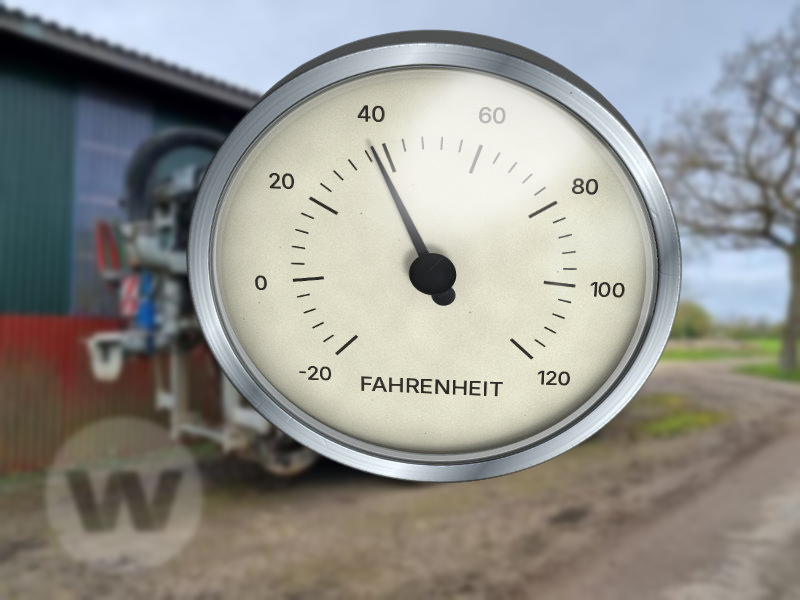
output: **38** °F
